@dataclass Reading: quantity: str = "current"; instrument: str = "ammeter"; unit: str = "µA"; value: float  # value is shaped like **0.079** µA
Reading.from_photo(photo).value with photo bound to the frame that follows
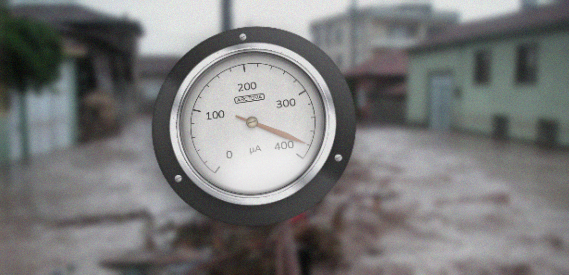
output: **380** µA
